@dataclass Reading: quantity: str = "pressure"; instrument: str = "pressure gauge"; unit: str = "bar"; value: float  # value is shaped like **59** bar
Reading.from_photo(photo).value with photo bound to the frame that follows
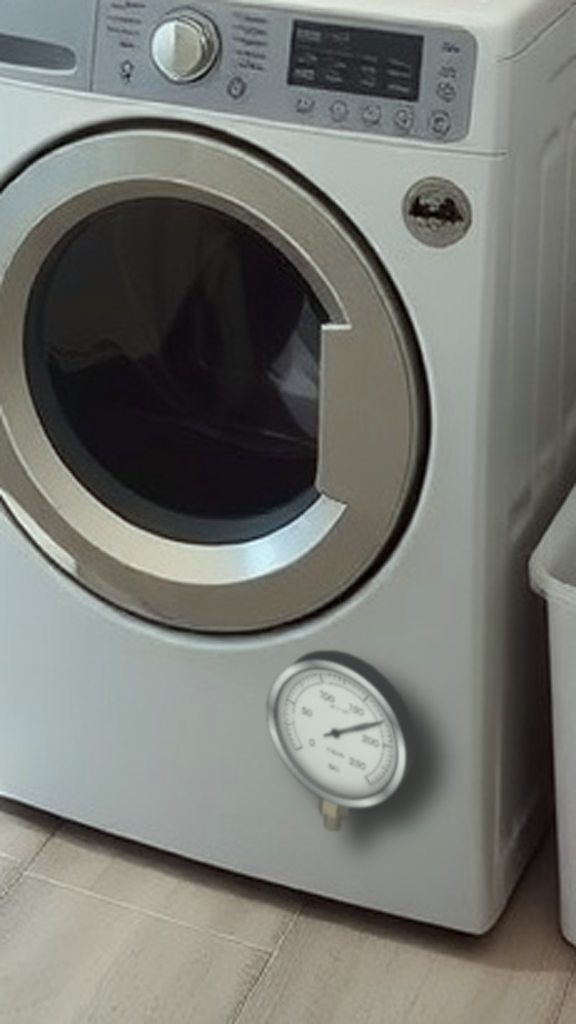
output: **175** bar
